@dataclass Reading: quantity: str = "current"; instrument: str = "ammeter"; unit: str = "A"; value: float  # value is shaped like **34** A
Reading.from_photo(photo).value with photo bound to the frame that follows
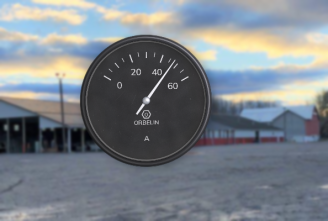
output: **47.5** A
